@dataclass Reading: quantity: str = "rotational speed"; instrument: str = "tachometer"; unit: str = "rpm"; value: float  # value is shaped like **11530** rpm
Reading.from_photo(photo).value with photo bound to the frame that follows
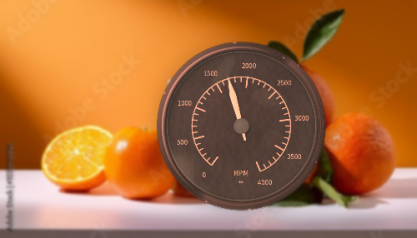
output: **1700** rpm
